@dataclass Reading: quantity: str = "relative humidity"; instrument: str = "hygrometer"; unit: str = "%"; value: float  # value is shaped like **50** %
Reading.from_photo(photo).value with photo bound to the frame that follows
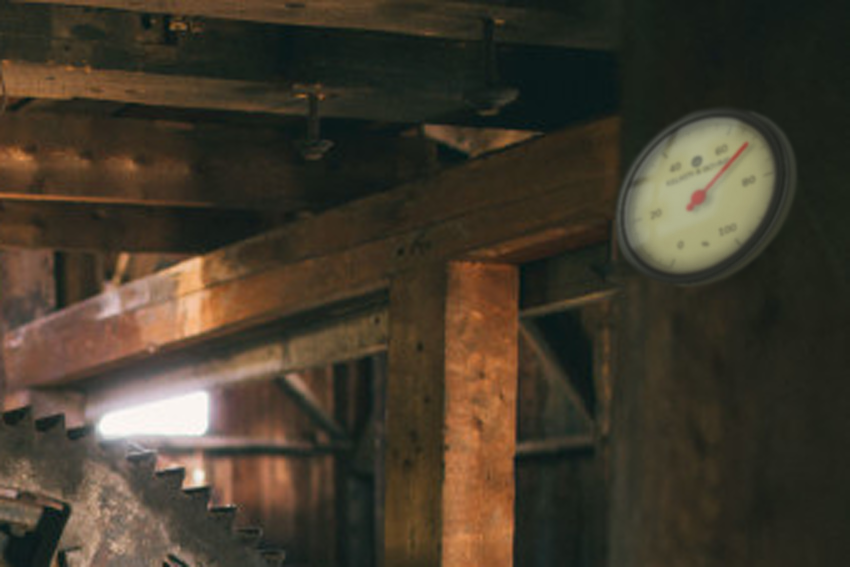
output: **68** %
